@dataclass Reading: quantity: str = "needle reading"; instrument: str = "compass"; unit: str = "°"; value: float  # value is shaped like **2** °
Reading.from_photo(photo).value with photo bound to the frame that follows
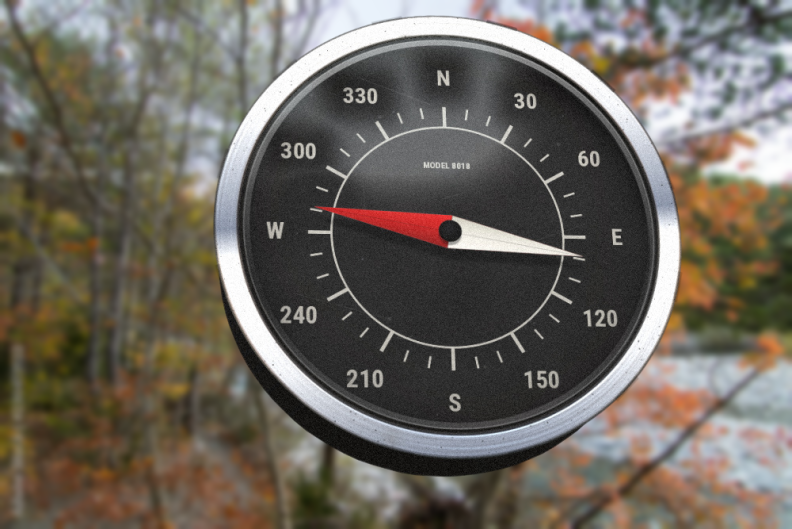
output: **280** °
